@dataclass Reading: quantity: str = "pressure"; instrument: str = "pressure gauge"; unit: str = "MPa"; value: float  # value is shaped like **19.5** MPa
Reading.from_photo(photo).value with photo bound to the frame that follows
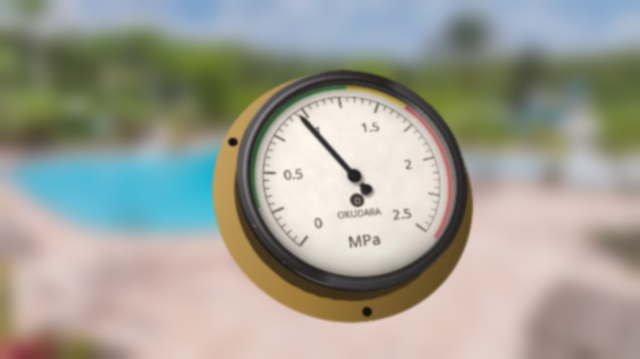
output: **0.95** MPa
